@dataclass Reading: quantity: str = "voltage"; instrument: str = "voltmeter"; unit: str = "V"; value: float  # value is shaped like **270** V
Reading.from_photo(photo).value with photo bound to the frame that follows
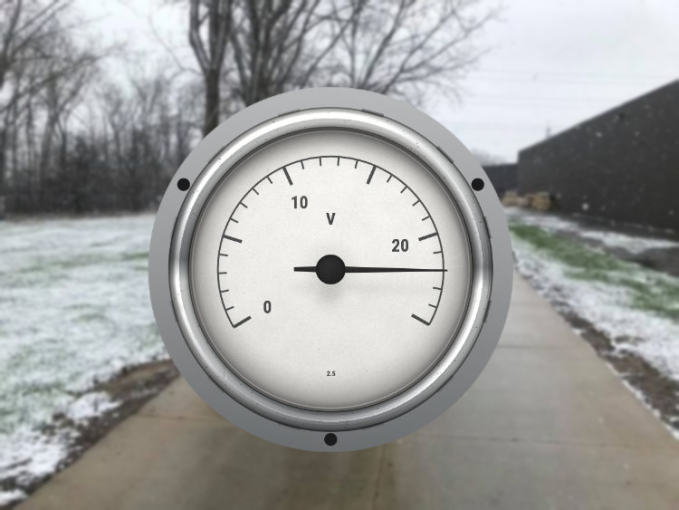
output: **22** V
